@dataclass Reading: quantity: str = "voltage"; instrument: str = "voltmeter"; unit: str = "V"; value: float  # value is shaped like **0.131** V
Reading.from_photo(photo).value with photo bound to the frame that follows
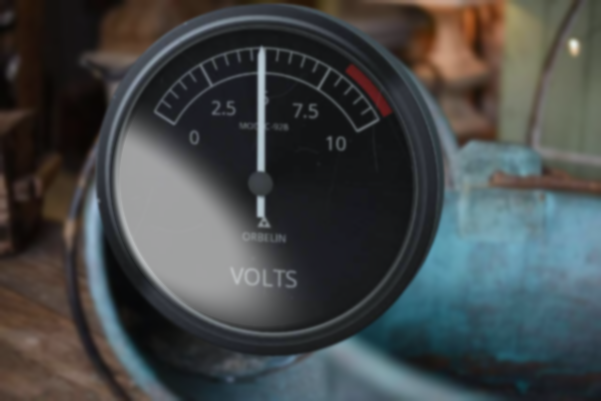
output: **5** V
